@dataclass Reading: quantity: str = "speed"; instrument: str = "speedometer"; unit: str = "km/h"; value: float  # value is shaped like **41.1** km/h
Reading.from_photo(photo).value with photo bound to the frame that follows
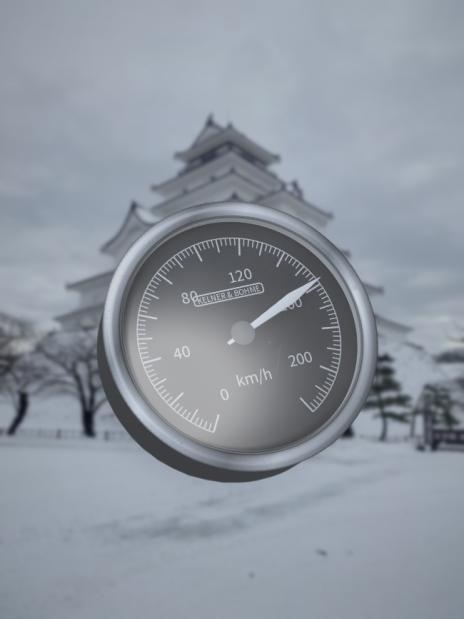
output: **158** km/h
